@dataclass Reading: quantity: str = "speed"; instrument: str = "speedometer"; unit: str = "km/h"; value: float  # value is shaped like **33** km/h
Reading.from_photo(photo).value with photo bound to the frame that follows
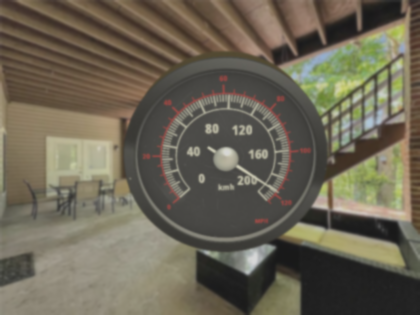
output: **190** km/h
